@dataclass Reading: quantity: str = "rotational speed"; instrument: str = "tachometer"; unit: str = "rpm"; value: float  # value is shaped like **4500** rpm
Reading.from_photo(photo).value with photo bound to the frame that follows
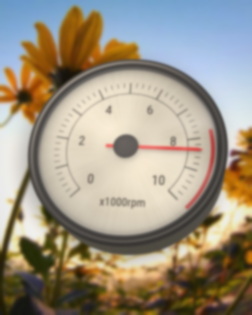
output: **8400** rpm
